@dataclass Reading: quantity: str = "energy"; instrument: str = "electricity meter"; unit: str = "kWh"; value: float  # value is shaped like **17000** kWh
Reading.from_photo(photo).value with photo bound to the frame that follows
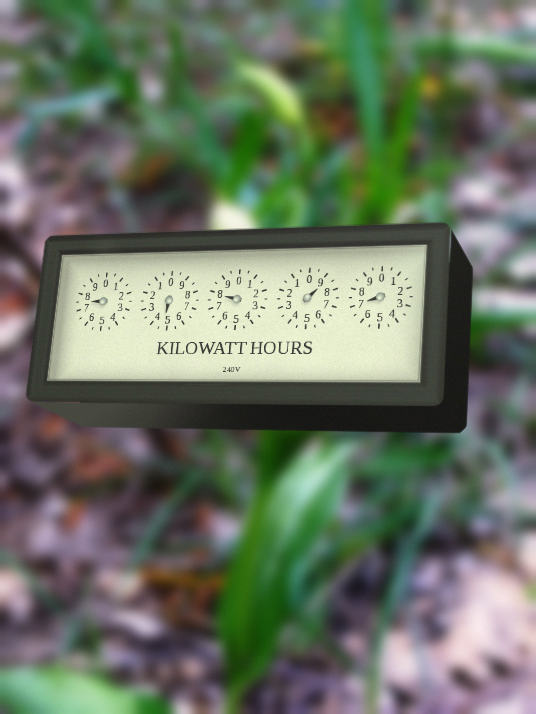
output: **74787** kWh
